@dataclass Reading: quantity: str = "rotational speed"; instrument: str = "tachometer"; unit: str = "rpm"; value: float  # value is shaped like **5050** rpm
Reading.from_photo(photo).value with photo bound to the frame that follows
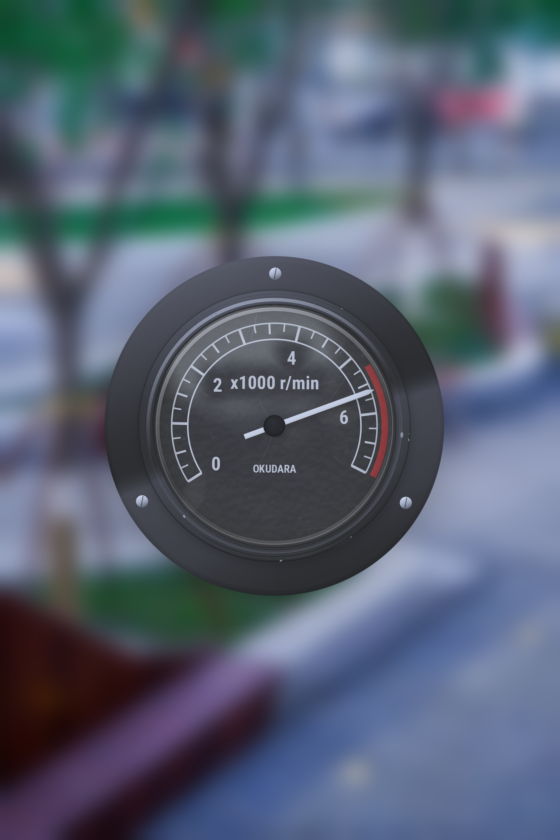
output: **5625** rpm
